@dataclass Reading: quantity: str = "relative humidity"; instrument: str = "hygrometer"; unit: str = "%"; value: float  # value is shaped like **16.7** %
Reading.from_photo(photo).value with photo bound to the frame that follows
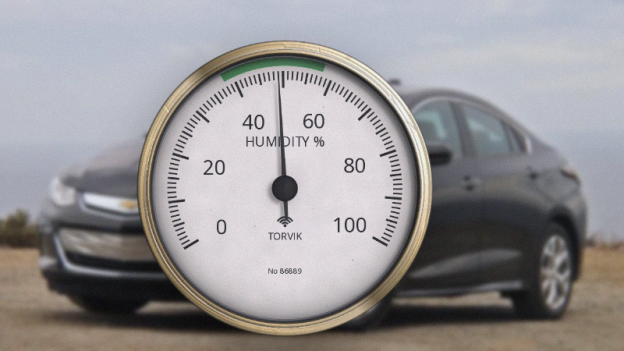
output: **49** %
